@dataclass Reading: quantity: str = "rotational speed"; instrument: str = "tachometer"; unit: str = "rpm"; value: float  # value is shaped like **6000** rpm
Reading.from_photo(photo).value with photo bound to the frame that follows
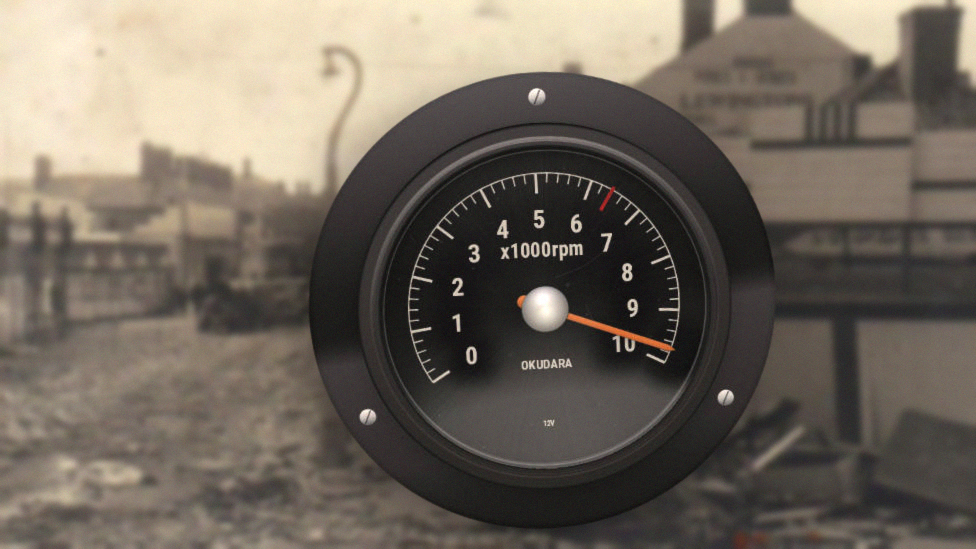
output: **9700** rpm
